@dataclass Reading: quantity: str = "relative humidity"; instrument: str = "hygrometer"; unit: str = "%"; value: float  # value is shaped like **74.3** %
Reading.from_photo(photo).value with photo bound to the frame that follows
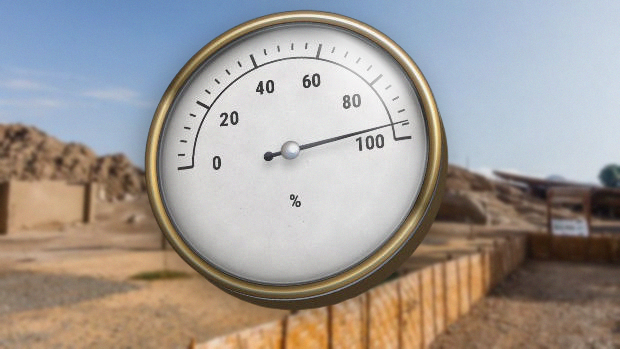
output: **96** %
